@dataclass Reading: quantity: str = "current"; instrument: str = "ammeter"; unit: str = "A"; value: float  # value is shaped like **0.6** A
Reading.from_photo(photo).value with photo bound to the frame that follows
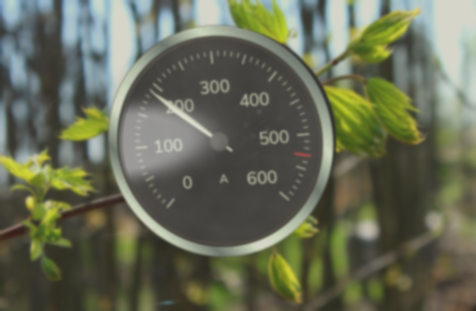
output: **190** A
